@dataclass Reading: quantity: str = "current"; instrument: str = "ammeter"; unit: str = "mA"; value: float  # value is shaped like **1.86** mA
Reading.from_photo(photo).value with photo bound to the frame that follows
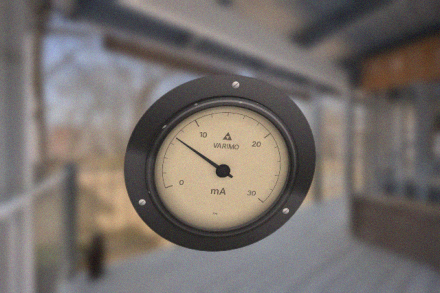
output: **7** mA
